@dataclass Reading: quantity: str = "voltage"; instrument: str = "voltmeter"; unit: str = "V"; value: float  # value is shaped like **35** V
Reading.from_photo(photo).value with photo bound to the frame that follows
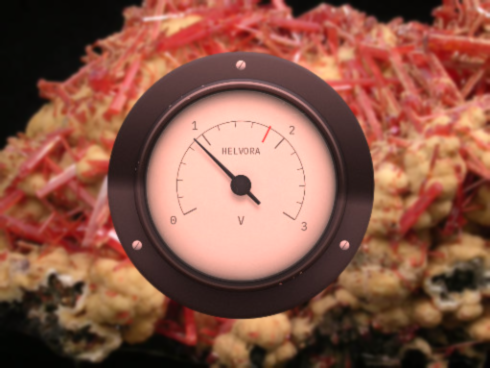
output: **0.9** V
